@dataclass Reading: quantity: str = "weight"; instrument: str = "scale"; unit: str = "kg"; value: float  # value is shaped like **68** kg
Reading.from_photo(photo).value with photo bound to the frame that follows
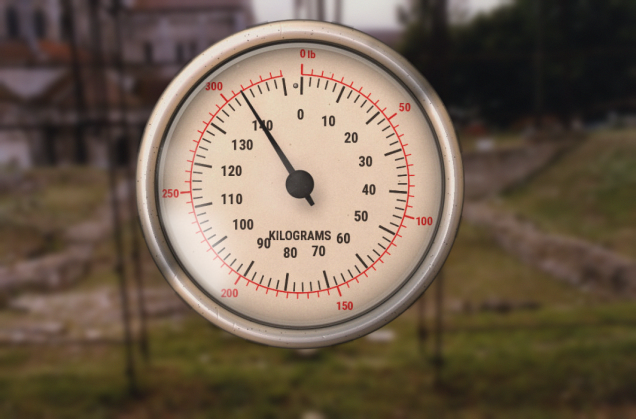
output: **140** kg
